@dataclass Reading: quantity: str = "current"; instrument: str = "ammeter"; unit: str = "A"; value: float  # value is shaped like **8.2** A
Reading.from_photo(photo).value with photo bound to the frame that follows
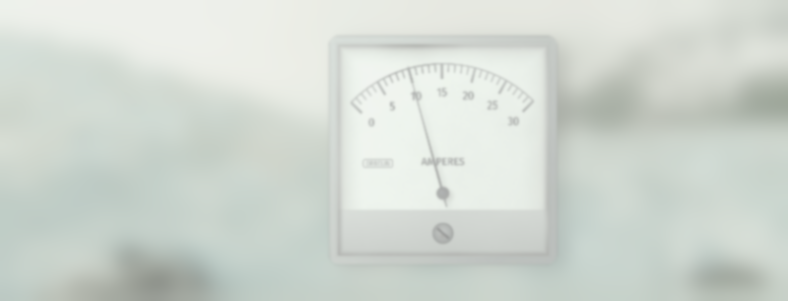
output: **10** A
